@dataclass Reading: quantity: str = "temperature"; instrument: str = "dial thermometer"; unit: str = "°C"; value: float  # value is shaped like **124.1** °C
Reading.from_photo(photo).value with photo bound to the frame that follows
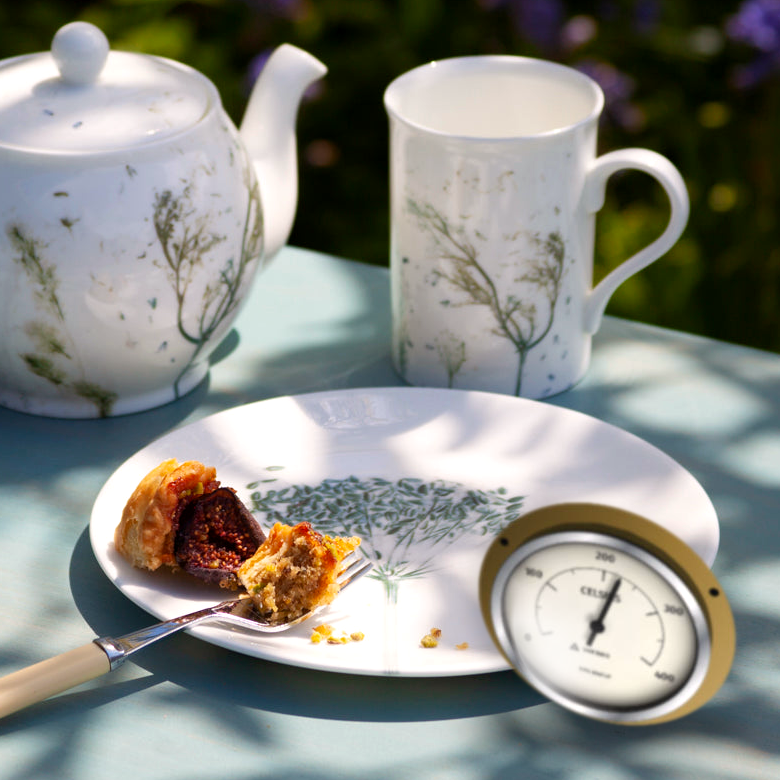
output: **225** °C
